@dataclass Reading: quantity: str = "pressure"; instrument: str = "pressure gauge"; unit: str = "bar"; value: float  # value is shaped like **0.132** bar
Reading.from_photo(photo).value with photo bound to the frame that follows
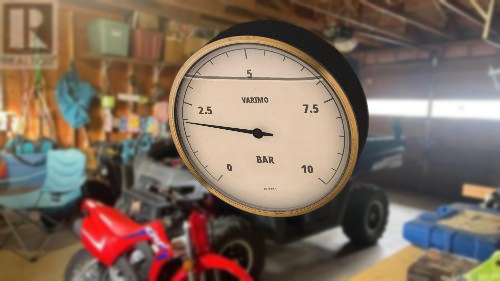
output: **2** bar
